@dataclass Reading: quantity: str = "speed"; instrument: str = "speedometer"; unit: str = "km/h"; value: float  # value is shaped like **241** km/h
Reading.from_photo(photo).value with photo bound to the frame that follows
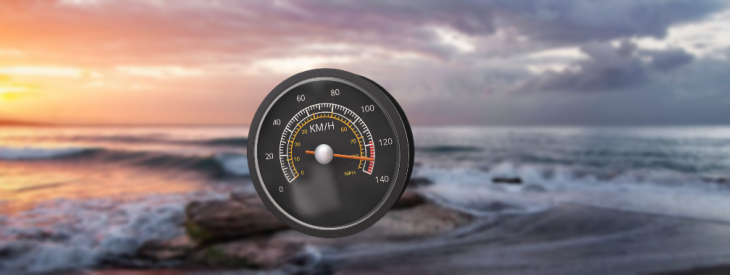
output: **130** km/h
